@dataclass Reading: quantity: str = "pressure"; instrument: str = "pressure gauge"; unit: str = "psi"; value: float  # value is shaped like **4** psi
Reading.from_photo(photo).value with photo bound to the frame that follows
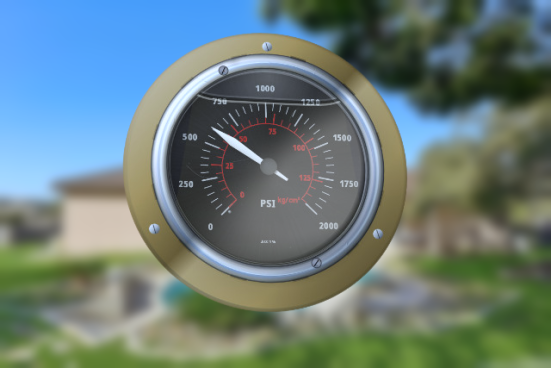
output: **600** psi
